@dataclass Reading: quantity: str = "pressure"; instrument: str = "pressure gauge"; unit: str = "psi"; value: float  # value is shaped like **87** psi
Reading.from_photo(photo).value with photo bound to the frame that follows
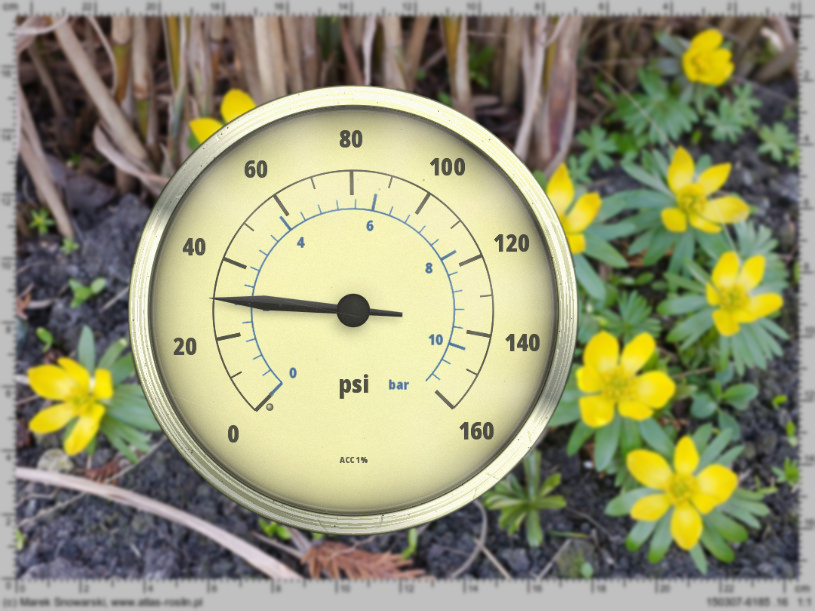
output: **30** psi
